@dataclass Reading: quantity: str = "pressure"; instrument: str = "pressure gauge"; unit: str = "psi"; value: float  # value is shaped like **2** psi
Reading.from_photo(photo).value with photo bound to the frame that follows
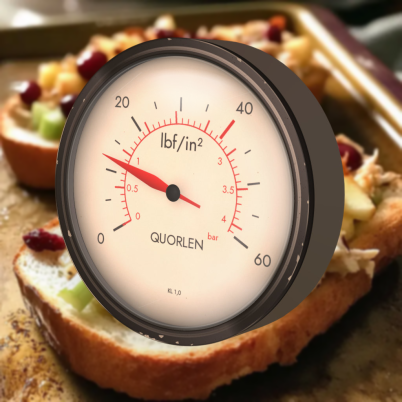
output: **12.5** psi
